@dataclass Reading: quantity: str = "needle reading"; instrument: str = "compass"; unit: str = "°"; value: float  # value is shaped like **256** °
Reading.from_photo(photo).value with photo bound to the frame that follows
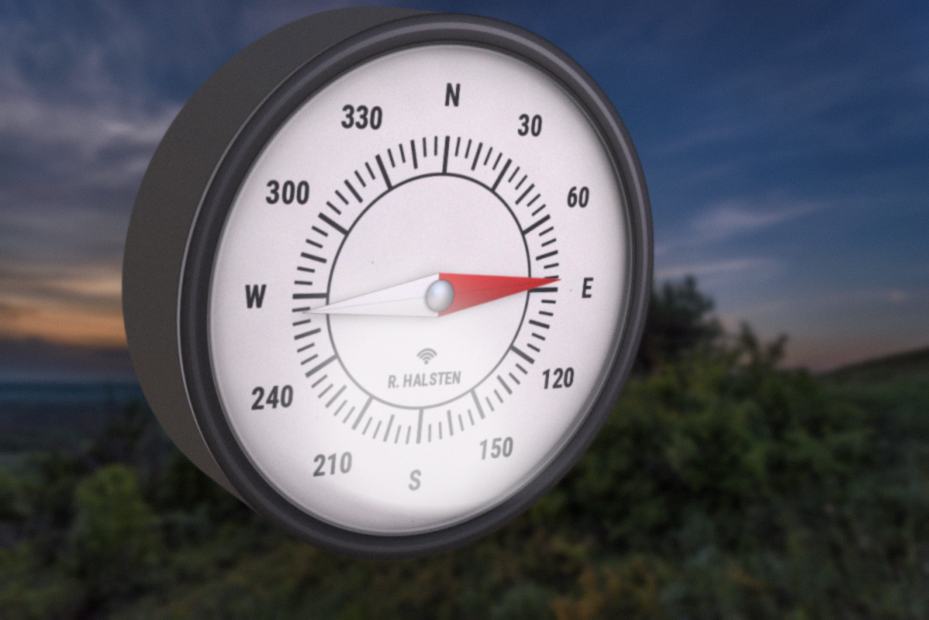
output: **85** °
